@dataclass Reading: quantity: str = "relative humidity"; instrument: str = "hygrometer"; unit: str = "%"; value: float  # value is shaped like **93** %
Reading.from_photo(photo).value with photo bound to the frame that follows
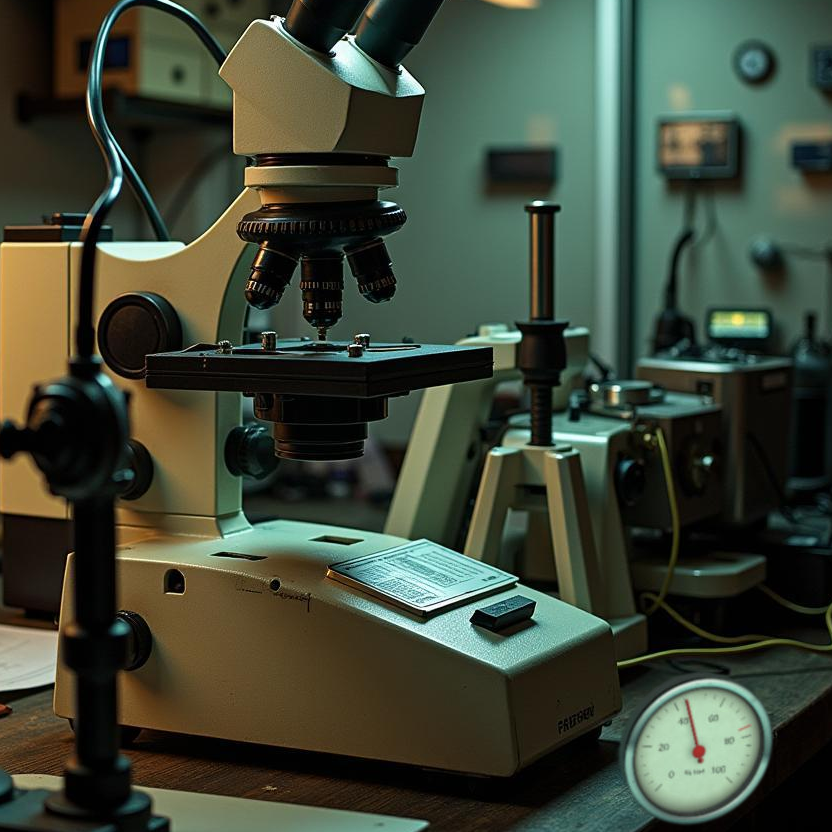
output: **44** %
